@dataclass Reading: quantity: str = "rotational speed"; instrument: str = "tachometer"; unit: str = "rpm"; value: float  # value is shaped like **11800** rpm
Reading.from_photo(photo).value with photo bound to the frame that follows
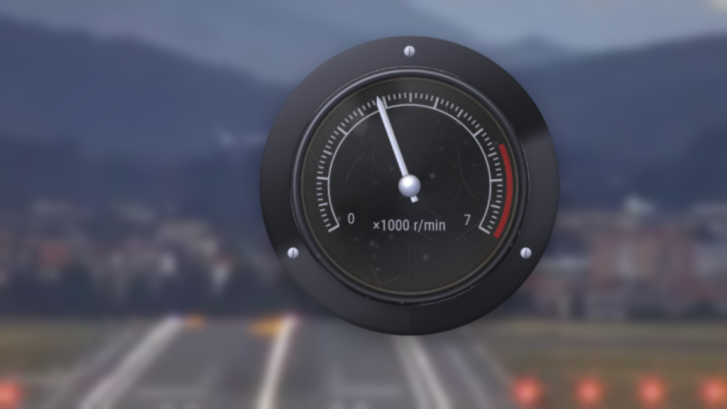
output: **2900** rpm
